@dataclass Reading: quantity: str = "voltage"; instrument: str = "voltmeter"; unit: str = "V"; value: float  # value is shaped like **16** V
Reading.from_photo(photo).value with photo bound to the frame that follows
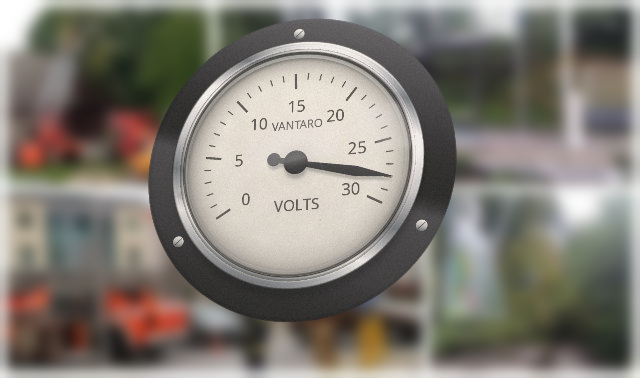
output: **28** V
